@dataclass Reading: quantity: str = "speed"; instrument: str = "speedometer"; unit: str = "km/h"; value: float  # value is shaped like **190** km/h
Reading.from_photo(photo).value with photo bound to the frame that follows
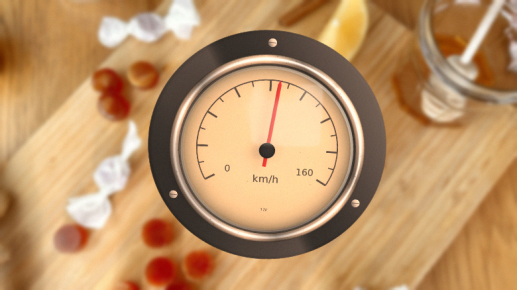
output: **85** km/h
